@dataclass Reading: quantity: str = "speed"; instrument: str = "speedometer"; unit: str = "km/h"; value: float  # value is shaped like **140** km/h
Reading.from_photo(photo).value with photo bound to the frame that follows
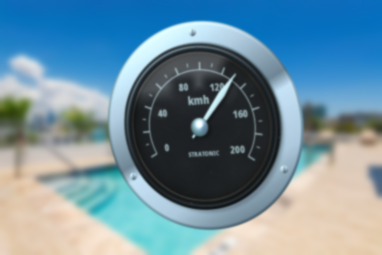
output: **130** km/h
